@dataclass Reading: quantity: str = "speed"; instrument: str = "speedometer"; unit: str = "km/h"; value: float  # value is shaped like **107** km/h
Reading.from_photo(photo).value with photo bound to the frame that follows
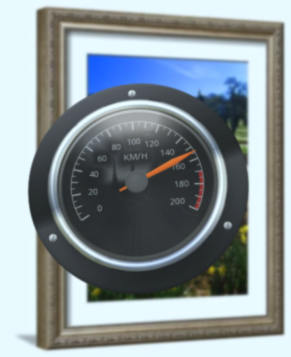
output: **155** km/h
